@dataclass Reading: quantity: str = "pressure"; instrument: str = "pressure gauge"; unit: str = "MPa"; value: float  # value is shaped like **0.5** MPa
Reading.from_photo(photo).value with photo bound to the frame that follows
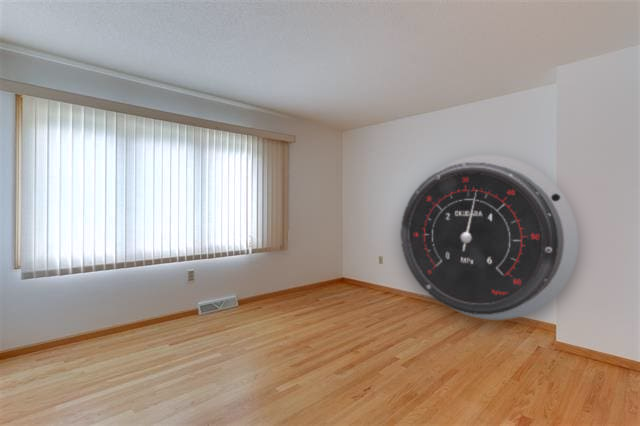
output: **3.25** MPa
